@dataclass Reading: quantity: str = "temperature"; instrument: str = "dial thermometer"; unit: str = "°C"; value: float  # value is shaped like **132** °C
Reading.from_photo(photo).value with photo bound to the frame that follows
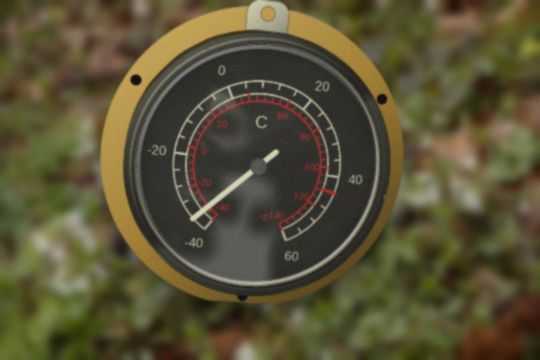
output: **-36** °C
